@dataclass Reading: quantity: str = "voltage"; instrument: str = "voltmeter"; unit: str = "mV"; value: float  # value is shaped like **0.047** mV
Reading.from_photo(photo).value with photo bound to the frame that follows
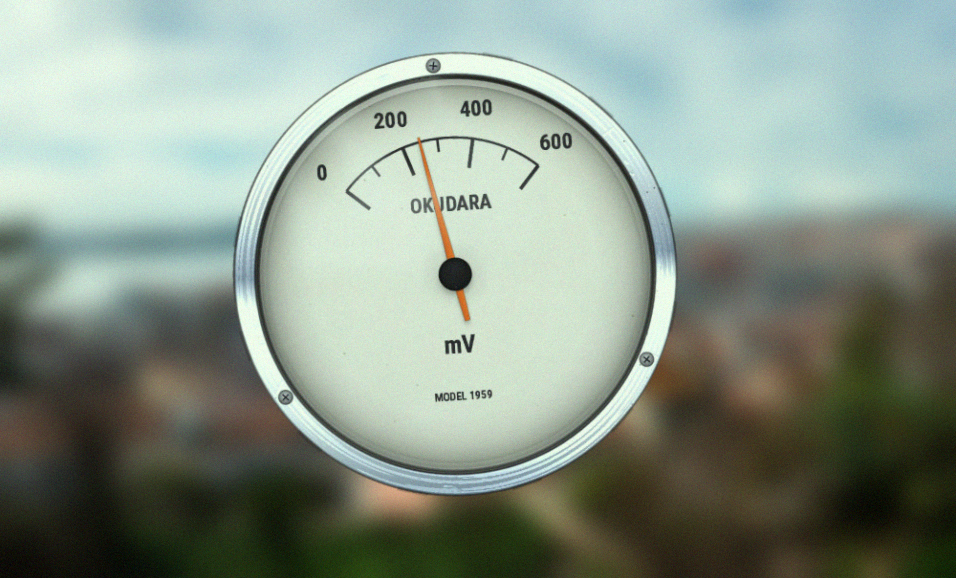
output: **250** mV
